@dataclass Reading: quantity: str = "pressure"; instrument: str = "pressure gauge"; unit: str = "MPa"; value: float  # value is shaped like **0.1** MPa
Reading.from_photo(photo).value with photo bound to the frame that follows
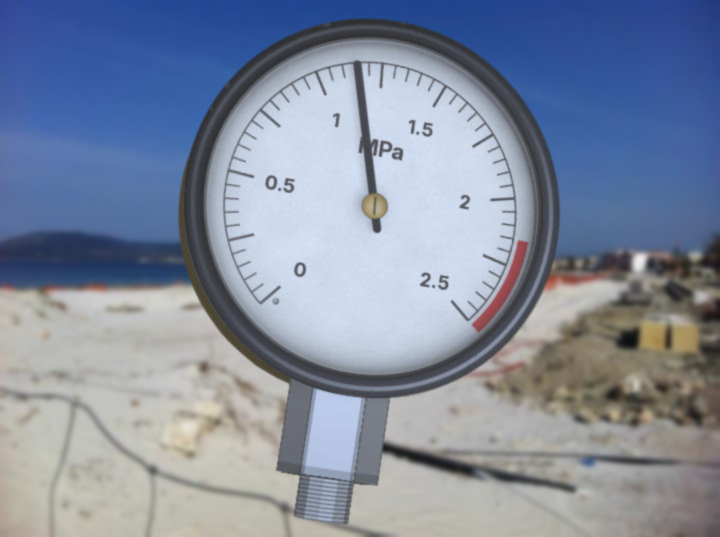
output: **1.15** MPa
